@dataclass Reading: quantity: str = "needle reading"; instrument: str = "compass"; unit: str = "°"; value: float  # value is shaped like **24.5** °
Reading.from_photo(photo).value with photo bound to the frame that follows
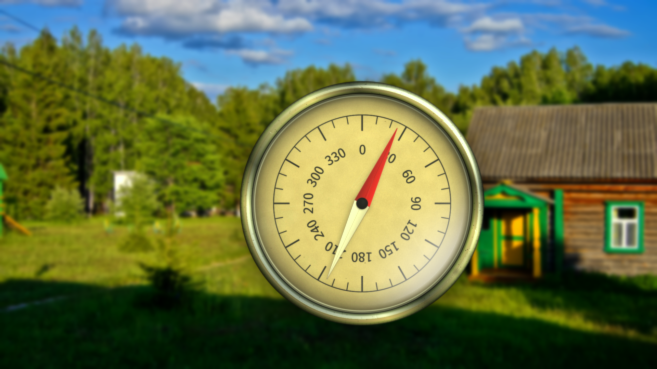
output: **25** °
